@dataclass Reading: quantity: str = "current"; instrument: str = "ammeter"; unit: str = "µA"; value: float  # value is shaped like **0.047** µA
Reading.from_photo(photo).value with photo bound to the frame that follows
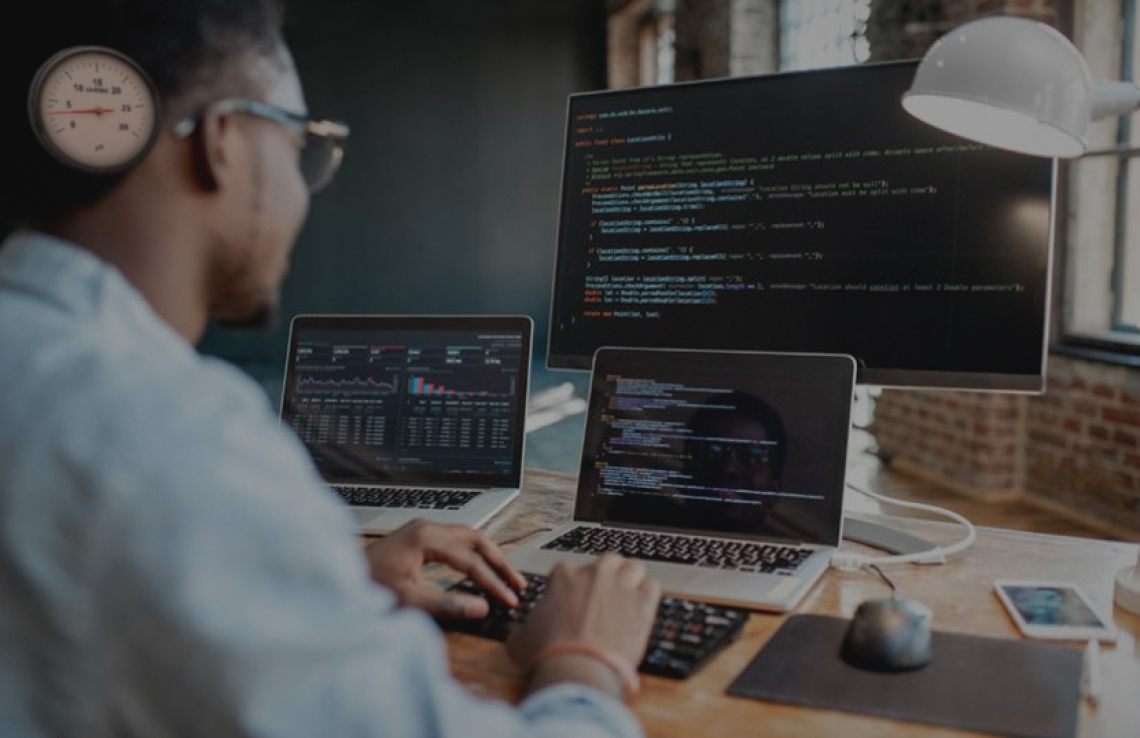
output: **3** µA
